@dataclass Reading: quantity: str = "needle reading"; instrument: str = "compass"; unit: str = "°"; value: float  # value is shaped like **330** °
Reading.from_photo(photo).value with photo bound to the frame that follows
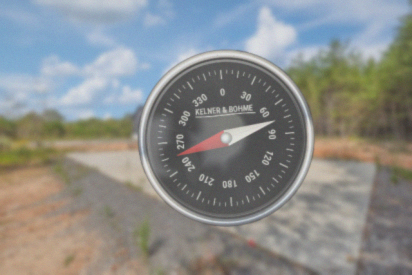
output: **255** °
